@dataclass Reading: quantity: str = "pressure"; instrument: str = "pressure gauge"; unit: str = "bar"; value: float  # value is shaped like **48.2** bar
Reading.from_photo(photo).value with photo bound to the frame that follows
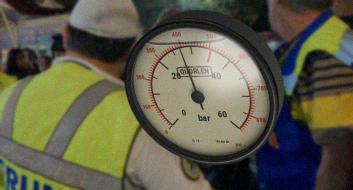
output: **27.5** bar
